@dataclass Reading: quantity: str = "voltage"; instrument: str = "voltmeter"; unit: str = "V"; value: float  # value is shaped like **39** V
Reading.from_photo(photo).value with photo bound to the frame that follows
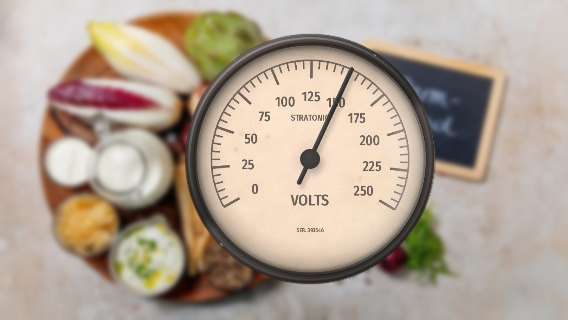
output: **150** V
